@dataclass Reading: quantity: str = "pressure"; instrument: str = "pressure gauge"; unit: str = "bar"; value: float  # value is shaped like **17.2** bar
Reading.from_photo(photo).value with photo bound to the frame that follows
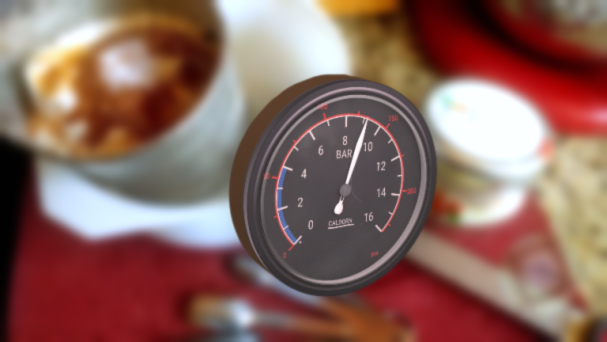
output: **9** bar
